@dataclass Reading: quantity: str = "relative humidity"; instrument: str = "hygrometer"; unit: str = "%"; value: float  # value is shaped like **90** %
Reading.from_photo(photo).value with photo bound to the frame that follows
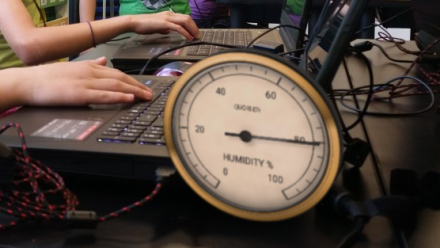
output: **80** %
